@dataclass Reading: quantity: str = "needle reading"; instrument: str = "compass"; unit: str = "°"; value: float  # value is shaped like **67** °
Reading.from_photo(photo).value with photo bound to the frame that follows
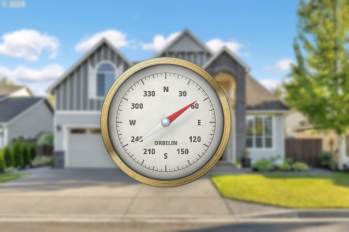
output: **55** °
